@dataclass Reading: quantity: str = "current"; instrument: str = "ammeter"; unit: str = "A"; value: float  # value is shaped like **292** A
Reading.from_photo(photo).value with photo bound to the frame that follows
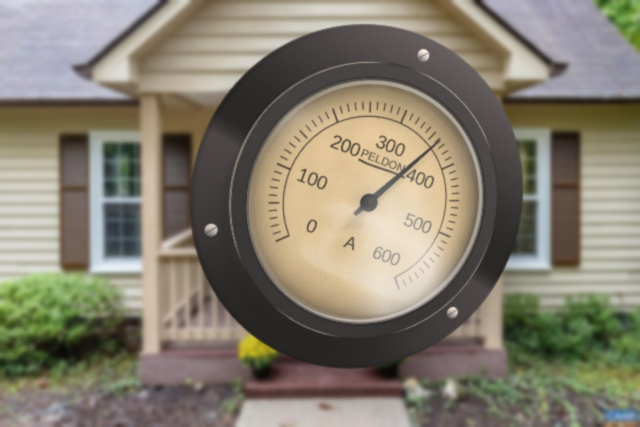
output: **360** A
